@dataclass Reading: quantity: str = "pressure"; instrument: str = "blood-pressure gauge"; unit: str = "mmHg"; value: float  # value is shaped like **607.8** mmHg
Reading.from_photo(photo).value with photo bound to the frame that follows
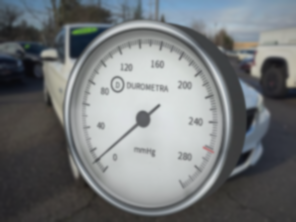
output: **10** mmHg
